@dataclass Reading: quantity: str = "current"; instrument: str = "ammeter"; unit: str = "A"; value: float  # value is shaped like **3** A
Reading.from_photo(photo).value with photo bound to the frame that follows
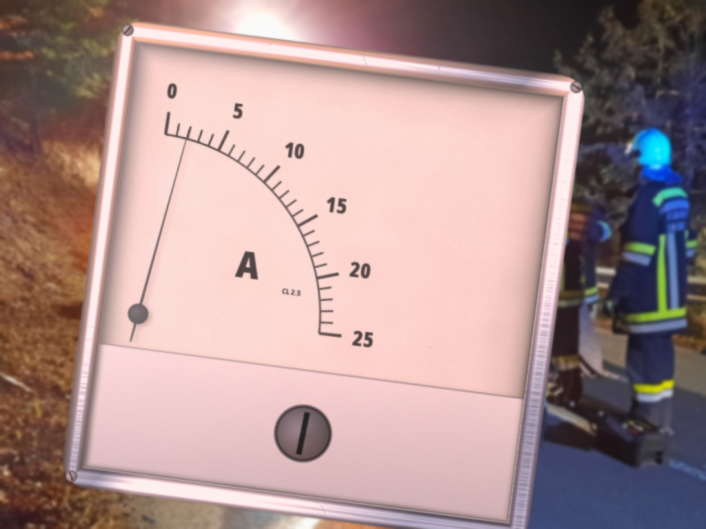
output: **2** A
